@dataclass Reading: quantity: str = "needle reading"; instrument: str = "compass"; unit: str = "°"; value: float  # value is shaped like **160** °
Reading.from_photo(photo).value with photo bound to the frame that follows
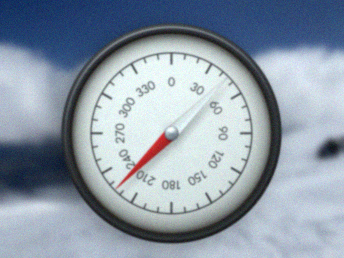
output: **225** °
